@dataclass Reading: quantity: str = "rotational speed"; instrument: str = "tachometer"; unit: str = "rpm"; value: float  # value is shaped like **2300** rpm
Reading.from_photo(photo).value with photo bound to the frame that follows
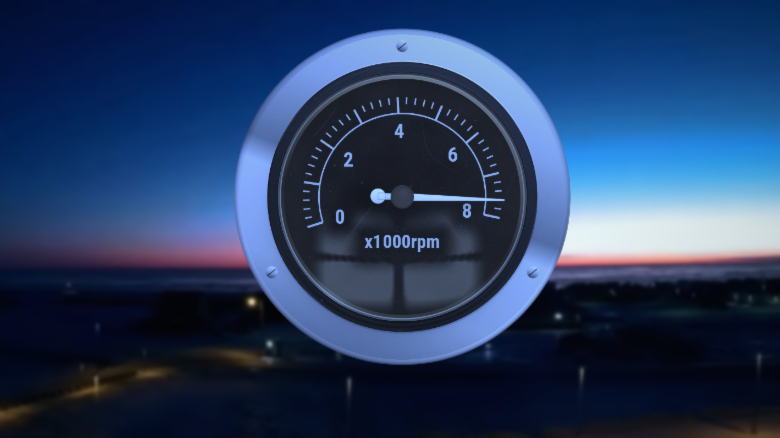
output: **7600** rpm
